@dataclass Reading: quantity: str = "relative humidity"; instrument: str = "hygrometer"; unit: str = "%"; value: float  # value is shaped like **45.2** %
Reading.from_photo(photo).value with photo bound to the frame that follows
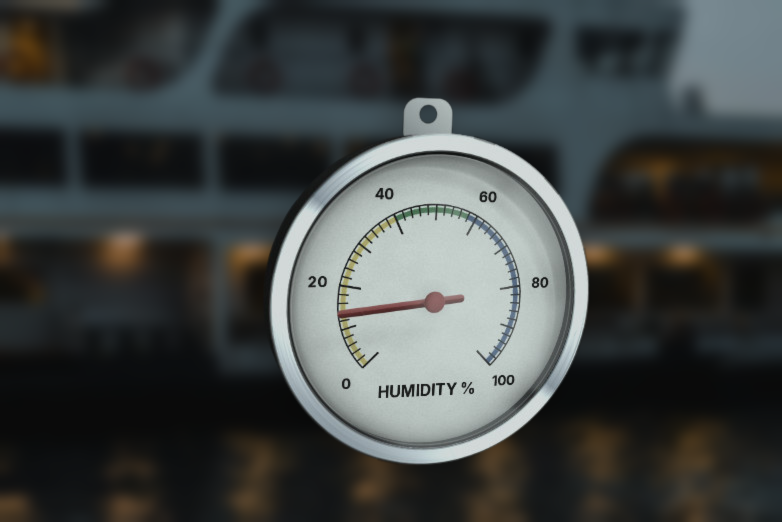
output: **14** %
